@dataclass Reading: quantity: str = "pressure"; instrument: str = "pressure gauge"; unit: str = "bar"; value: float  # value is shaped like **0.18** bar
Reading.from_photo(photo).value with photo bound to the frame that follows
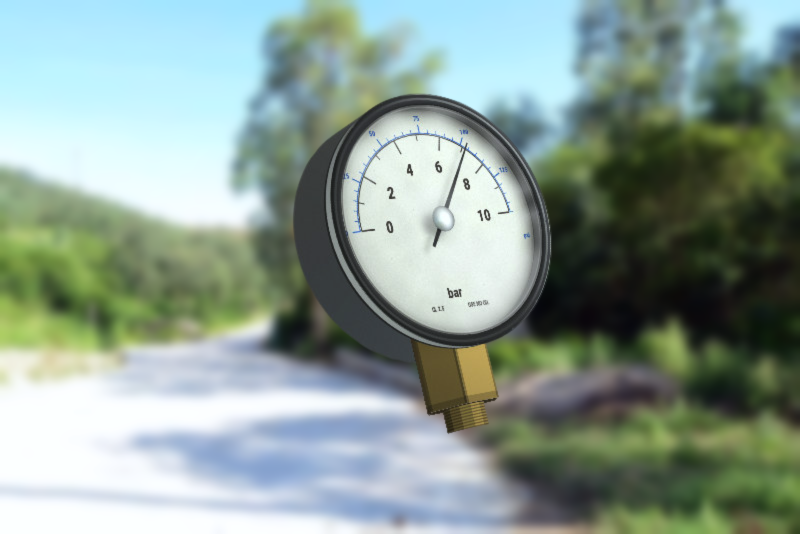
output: **7** bar
